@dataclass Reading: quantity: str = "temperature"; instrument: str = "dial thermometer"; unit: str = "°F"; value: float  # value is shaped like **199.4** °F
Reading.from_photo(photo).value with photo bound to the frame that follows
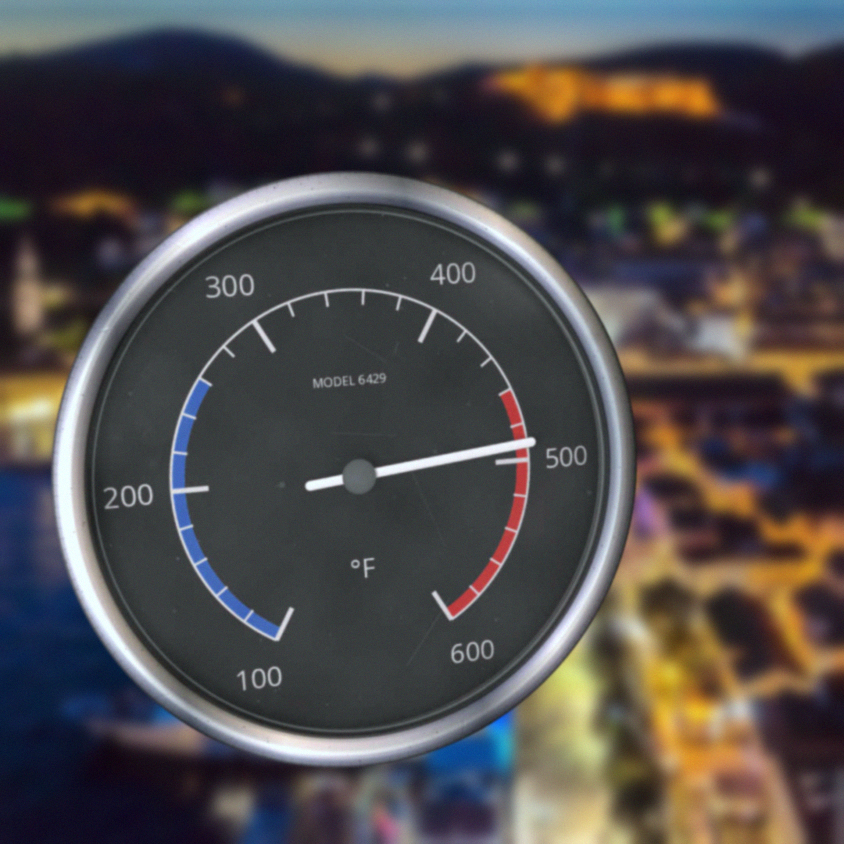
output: **490** °F
